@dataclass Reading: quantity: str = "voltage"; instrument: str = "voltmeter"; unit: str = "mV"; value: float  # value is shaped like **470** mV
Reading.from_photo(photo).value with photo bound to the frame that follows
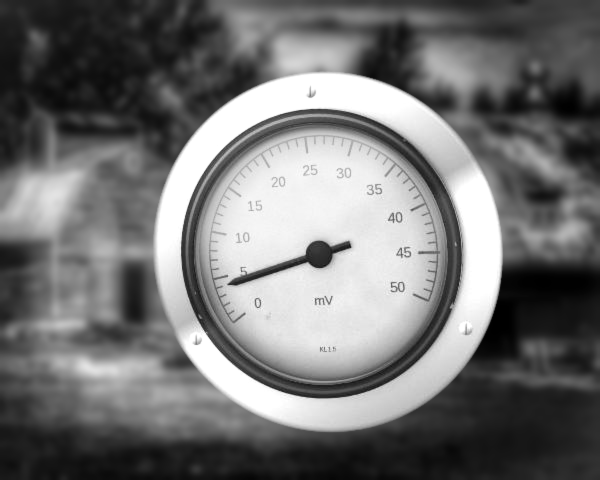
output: **4** mV
